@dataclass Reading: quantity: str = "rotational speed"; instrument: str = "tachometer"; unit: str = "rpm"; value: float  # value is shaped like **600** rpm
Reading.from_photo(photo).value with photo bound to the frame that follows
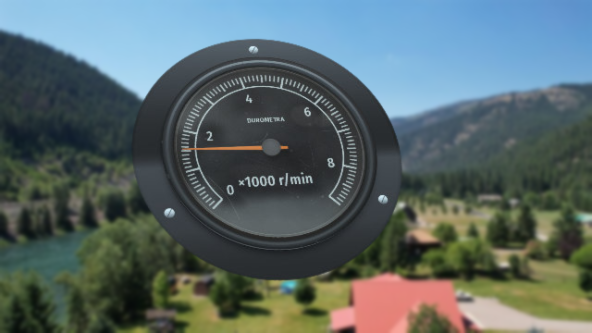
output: **1500** rpm
